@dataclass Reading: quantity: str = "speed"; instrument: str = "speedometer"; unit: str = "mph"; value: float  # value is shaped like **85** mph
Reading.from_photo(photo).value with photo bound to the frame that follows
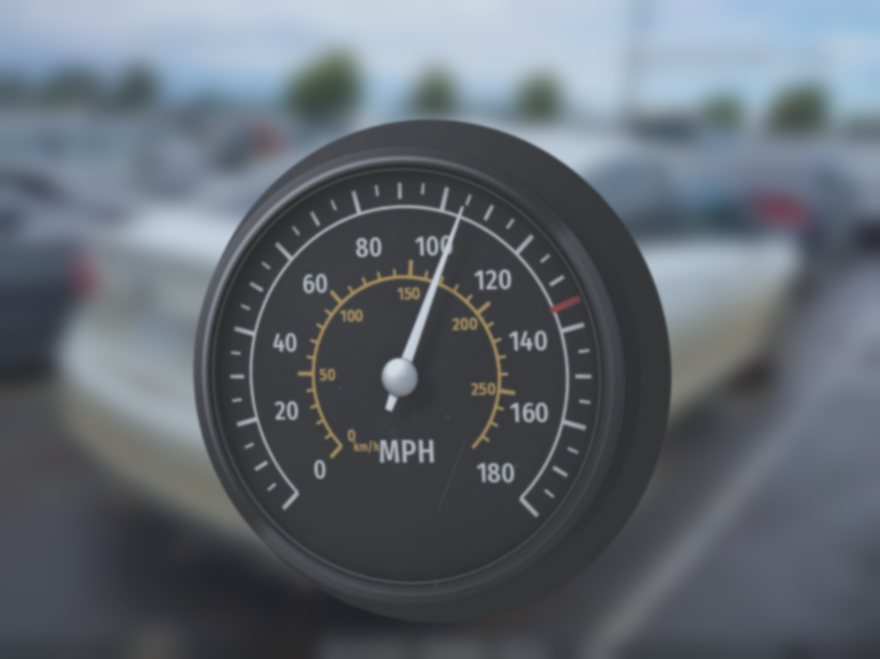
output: **105** mph
